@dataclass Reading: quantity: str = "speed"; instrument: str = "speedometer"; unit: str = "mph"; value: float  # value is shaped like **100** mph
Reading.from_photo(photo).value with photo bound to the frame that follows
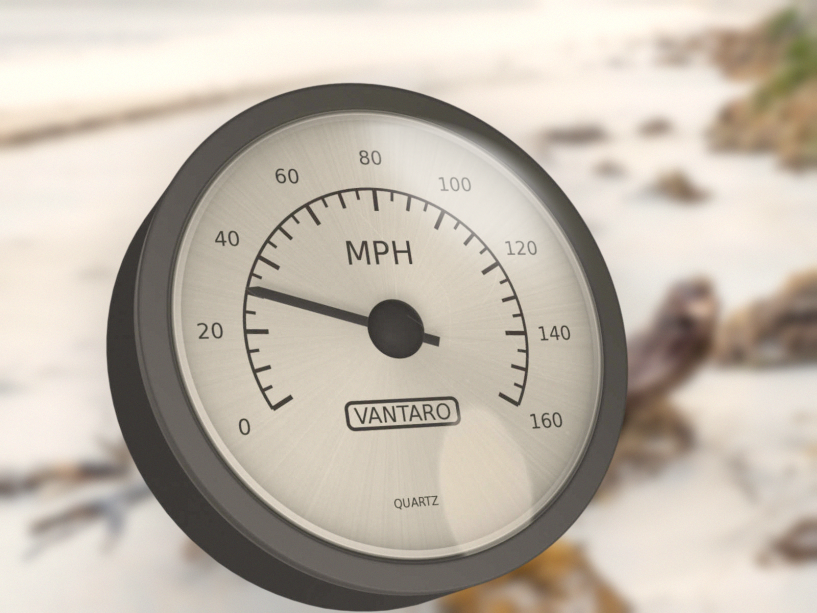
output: **30** mph
